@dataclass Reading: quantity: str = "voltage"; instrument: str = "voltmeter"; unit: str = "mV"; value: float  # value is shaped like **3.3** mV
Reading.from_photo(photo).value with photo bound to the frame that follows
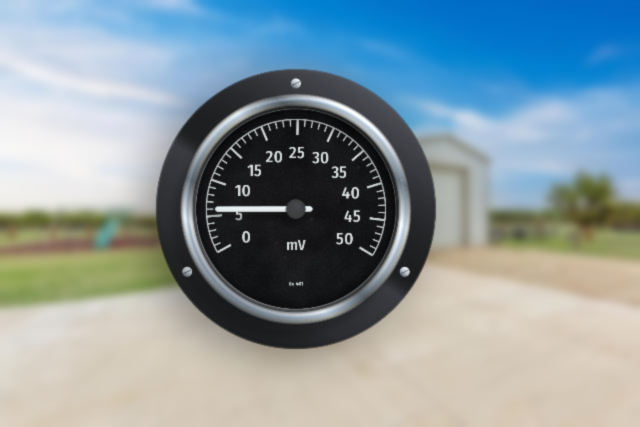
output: **6** mV
